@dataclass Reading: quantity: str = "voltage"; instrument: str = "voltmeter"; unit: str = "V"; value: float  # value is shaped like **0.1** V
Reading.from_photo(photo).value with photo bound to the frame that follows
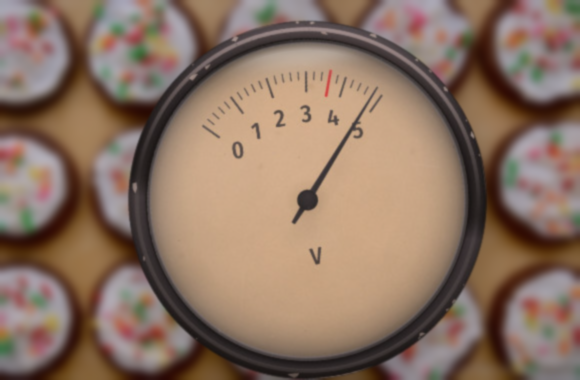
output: **4.8** V
